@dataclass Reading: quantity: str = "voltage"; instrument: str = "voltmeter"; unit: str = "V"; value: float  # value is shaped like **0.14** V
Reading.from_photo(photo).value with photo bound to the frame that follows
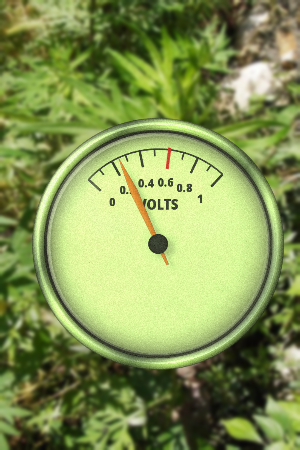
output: **0.25** V
